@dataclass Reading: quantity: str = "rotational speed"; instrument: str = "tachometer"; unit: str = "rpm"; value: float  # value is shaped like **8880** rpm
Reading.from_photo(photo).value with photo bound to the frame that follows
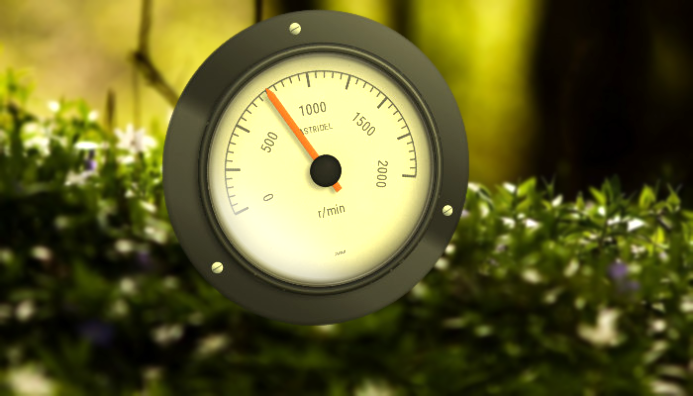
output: **750** rpm
